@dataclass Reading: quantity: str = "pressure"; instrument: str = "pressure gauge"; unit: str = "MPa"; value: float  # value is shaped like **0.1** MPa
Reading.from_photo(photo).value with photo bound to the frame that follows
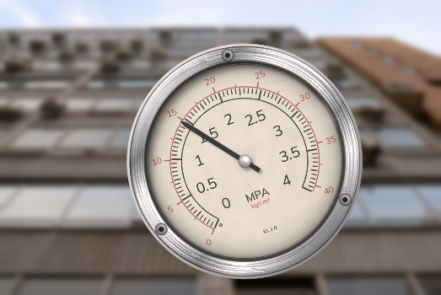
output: **1.45** MPa
